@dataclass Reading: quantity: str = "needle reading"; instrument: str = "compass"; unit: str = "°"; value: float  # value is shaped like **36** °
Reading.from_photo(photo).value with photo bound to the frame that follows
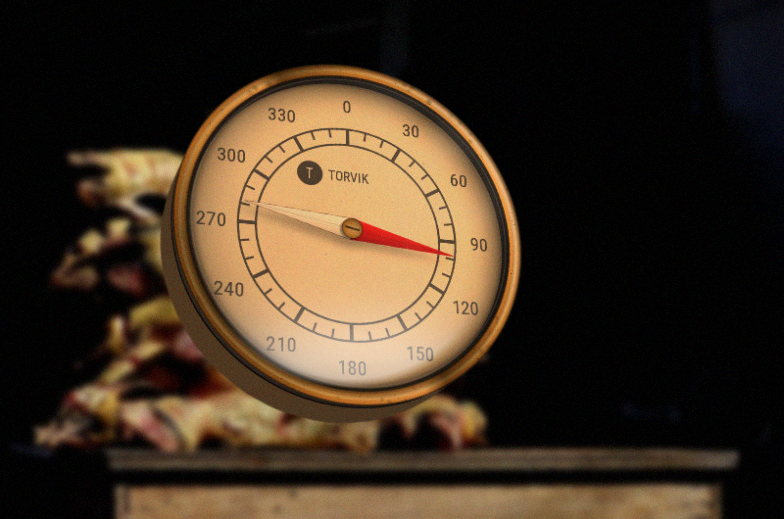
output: **100** °
